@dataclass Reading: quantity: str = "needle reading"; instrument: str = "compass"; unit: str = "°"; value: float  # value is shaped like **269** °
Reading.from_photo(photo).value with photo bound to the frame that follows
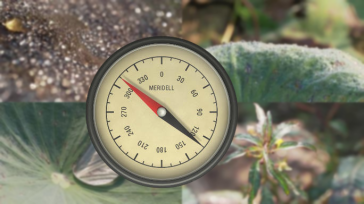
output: **310** °
